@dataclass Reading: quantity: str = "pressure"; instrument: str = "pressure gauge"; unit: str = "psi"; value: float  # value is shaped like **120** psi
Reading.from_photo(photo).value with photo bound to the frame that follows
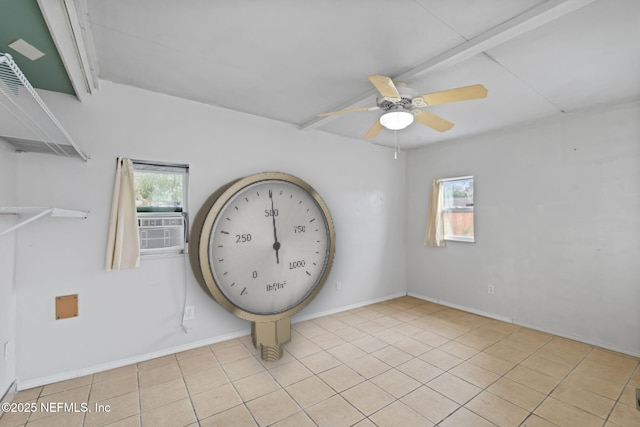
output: **500** psi
